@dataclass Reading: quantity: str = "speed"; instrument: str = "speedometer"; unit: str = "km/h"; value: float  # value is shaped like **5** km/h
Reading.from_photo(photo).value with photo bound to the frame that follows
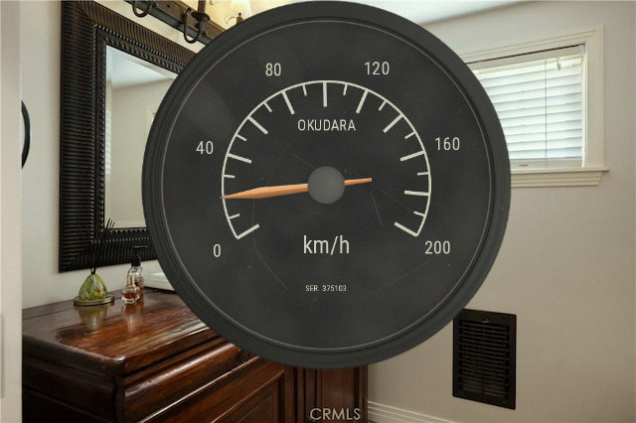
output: **20** km/h
